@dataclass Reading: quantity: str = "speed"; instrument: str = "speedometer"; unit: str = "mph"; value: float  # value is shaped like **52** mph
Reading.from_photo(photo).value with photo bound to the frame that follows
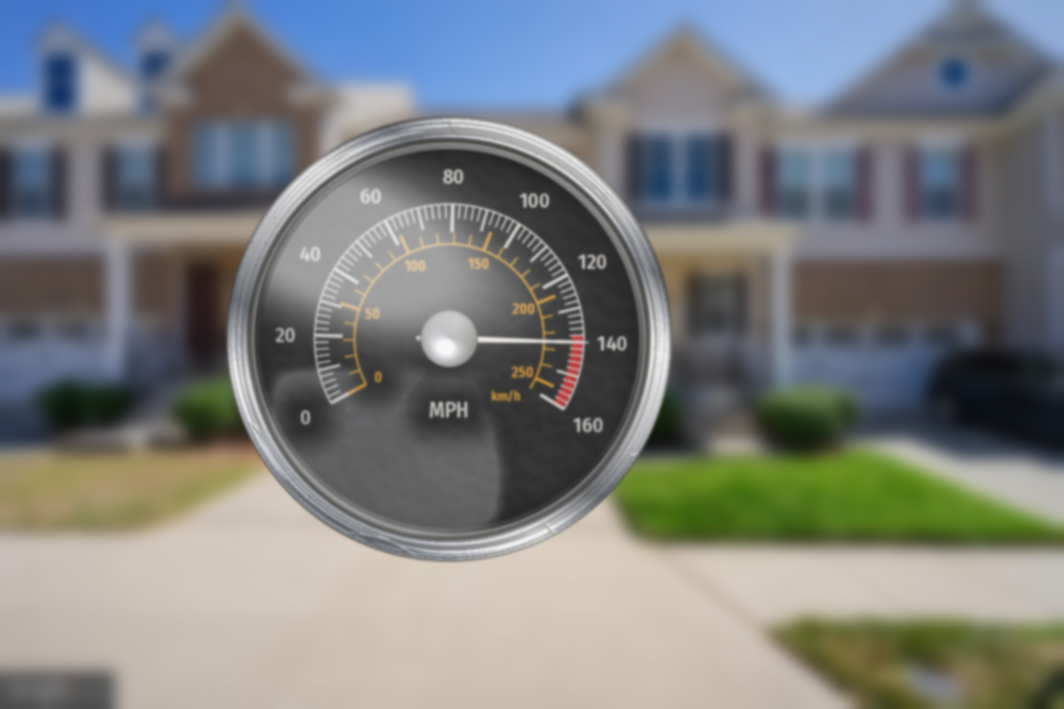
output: **140** mph
